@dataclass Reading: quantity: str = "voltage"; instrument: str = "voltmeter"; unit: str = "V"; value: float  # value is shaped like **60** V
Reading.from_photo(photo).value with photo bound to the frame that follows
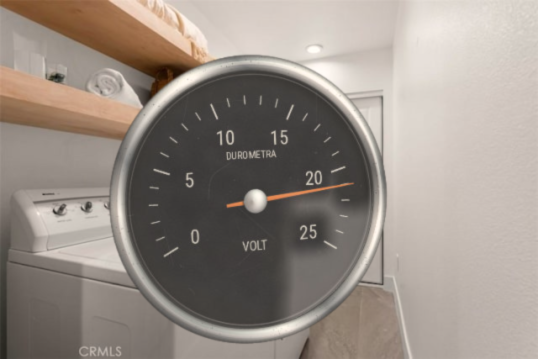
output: **21** V
